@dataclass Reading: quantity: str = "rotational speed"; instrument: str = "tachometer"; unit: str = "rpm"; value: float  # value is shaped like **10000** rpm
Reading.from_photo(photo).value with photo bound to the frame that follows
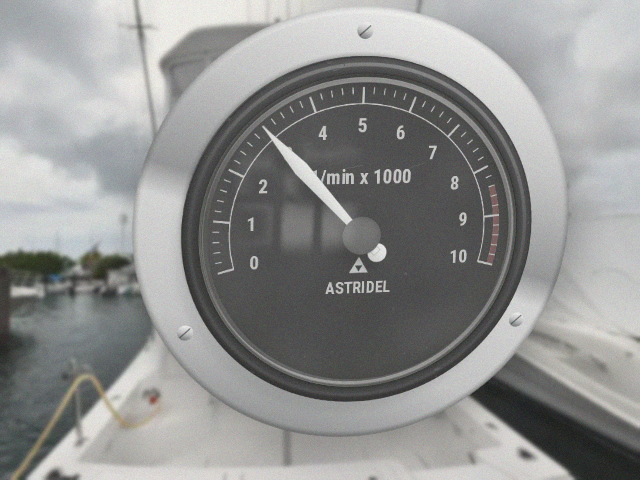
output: **3000** rpm
